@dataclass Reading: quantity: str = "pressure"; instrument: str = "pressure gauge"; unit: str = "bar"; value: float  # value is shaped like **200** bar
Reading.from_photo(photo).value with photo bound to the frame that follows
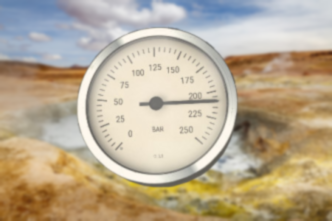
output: **210** bar
